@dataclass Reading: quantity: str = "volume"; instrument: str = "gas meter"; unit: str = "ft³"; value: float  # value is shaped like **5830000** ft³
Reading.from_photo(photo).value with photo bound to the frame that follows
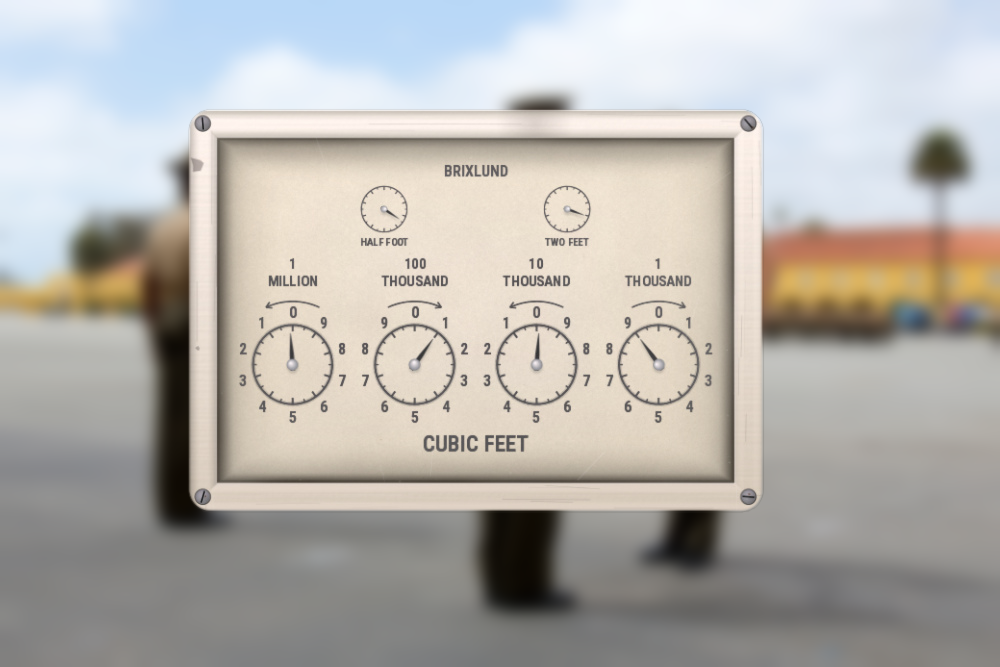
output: **9900** ft³
